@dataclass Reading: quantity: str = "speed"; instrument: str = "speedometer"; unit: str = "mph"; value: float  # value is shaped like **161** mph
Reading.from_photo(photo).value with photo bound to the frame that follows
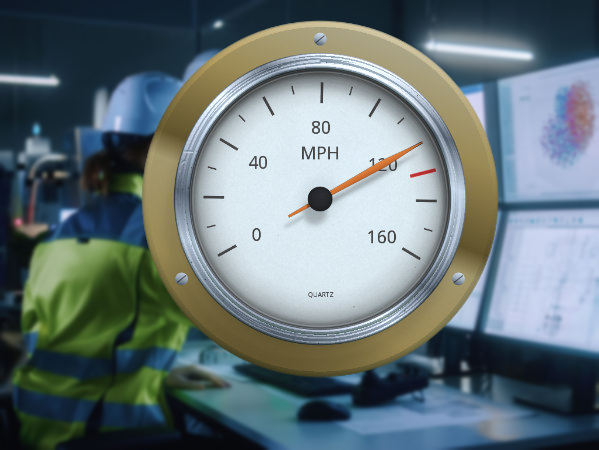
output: **120** mph
